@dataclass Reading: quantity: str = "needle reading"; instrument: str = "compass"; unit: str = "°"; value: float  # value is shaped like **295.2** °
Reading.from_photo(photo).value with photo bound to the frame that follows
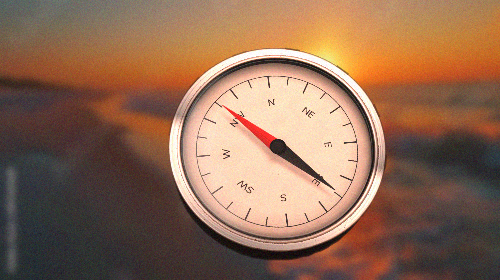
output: **315** °
